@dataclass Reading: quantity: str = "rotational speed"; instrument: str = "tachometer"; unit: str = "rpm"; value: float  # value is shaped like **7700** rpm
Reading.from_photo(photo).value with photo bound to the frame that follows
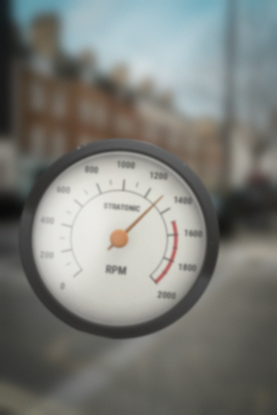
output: **1300** rpm
